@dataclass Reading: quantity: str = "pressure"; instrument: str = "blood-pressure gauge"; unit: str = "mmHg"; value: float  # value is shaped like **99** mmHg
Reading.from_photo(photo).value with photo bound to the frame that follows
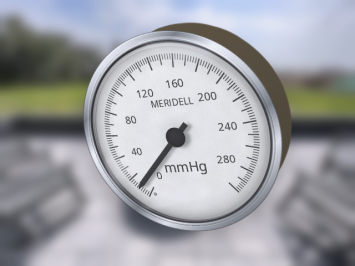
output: **10** mmHg
